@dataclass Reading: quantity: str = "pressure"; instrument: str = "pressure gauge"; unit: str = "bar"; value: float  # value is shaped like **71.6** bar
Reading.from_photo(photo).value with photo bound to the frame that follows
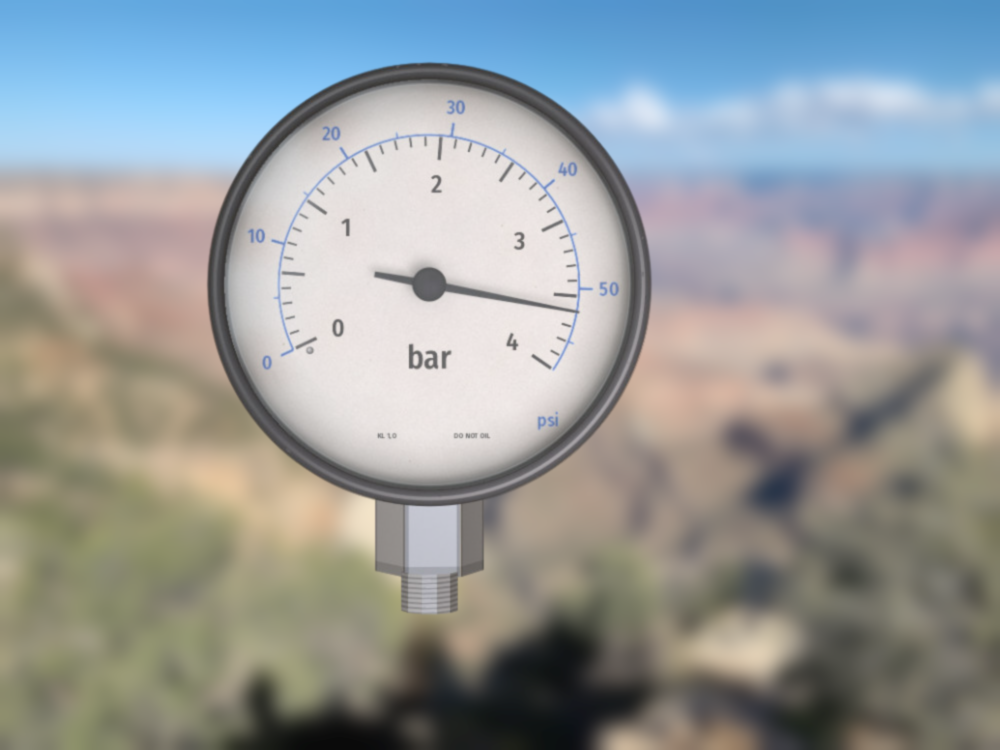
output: **3.6** bar
